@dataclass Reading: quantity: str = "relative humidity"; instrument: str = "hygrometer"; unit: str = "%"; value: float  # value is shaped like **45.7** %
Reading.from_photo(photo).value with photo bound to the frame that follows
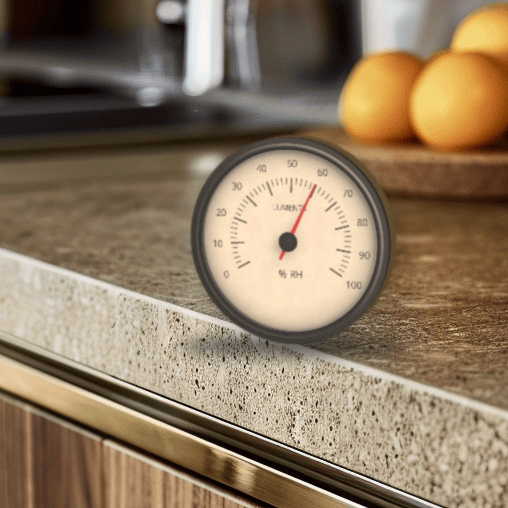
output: **60** %
